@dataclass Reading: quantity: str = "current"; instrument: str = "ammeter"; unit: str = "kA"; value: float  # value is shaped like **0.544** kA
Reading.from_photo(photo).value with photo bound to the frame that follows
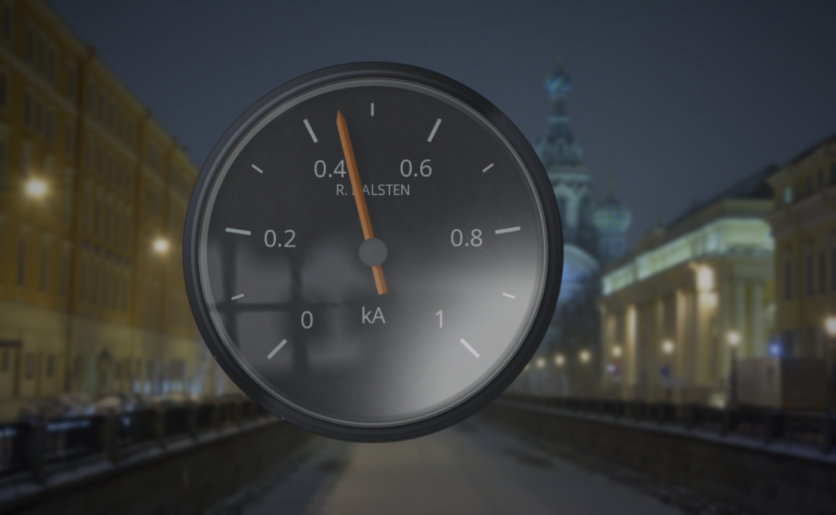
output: **0.45** kA
